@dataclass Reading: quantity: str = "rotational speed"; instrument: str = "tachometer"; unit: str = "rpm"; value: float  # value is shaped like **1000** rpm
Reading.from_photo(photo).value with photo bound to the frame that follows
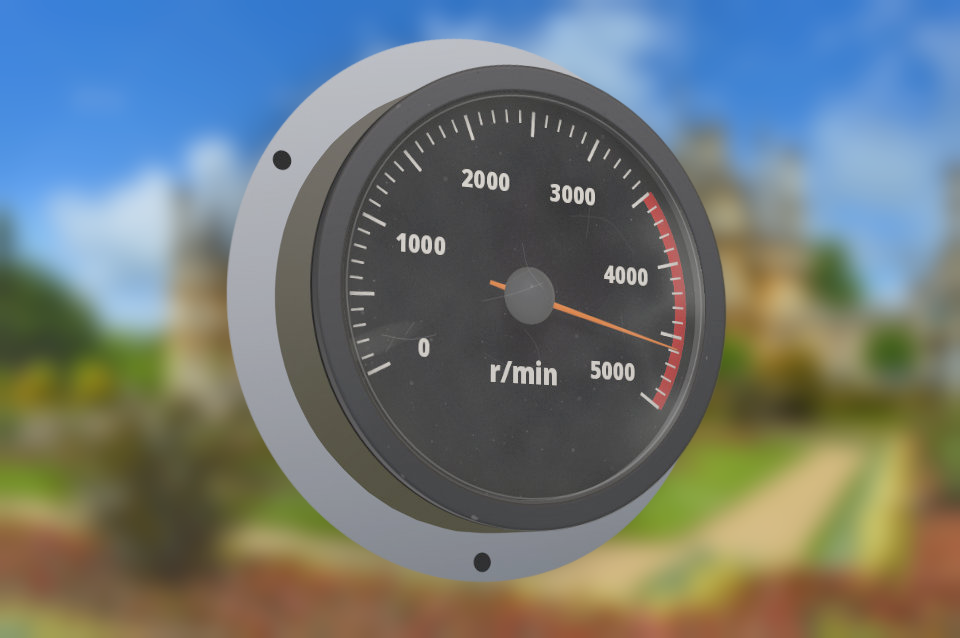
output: **4600** rpm
